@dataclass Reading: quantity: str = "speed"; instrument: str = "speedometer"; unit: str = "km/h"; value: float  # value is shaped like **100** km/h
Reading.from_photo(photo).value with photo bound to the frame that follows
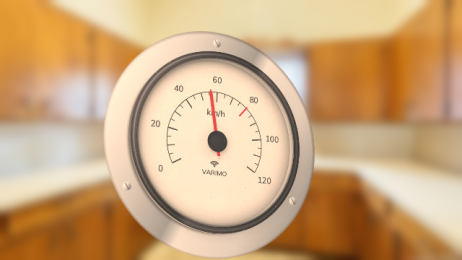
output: **55** km/h
